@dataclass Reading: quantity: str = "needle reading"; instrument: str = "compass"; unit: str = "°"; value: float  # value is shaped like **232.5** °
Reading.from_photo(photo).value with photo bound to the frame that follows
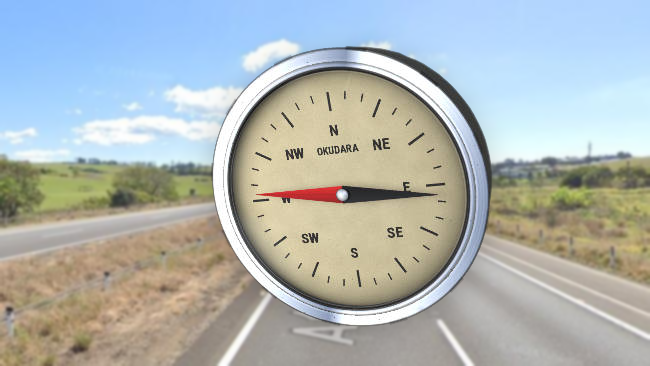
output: **275** °
